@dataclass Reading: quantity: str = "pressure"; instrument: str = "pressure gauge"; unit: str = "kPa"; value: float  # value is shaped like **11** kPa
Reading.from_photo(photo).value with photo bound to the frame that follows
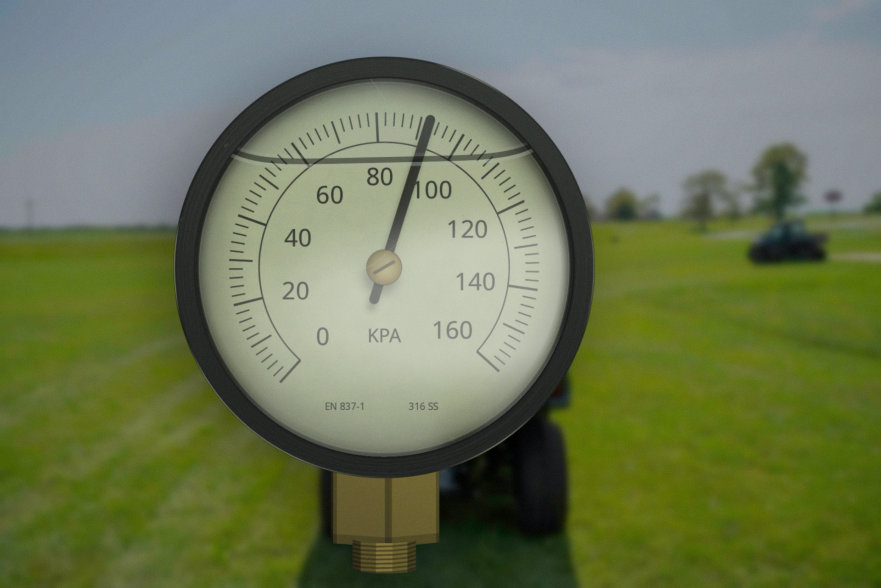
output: **92** kPa
